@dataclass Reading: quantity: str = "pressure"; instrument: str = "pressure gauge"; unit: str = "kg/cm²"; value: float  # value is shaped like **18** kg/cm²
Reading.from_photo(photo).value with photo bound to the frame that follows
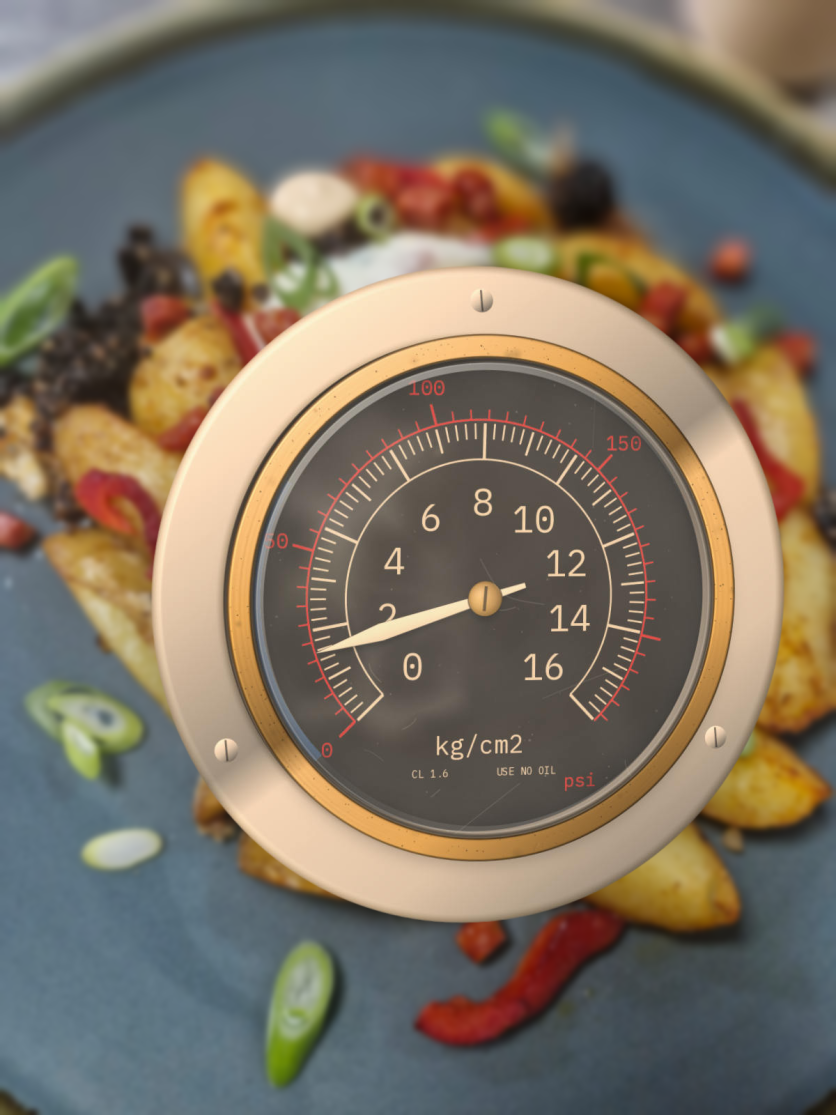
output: **1.6** kg/cm²
